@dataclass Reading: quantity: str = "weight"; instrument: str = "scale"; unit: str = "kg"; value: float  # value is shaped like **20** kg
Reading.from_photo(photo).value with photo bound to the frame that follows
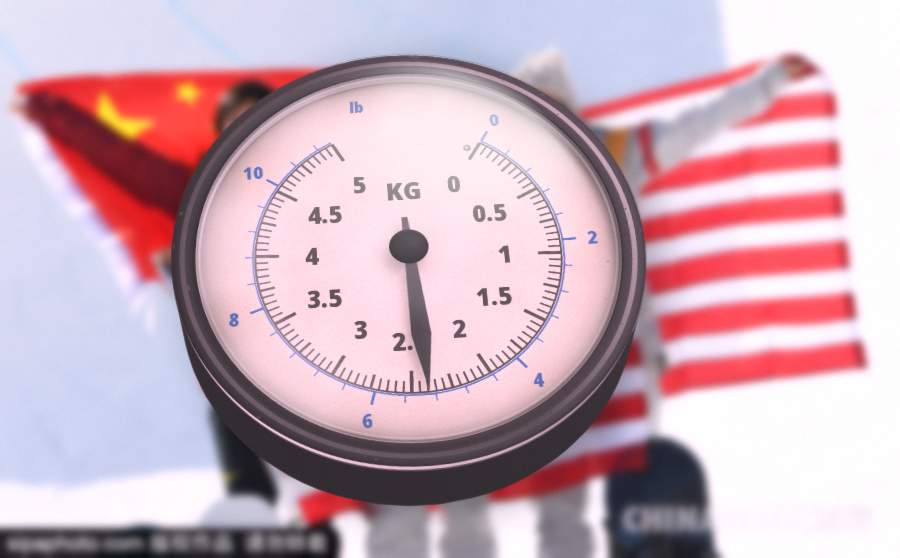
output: **2.4** kg
